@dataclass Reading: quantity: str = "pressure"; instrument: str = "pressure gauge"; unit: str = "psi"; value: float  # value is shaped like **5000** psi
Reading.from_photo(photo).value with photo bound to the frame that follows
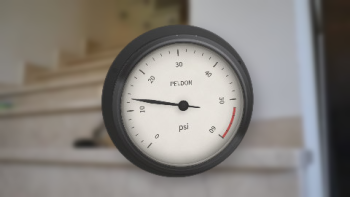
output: **13** psi
